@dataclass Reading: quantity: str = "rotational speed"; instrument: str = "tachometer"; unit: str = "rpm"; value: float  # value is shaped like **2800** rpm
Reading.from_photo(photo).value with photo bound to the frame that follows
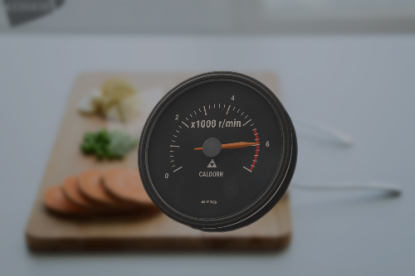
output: **6000** rpm
